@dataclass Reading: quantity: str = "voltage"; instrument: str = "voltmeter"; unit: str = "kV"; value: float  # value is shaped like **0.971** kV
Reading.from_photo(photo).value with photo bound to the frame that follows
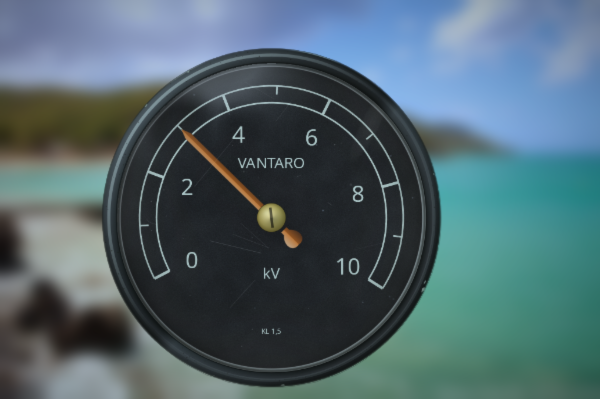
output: **3** kV
